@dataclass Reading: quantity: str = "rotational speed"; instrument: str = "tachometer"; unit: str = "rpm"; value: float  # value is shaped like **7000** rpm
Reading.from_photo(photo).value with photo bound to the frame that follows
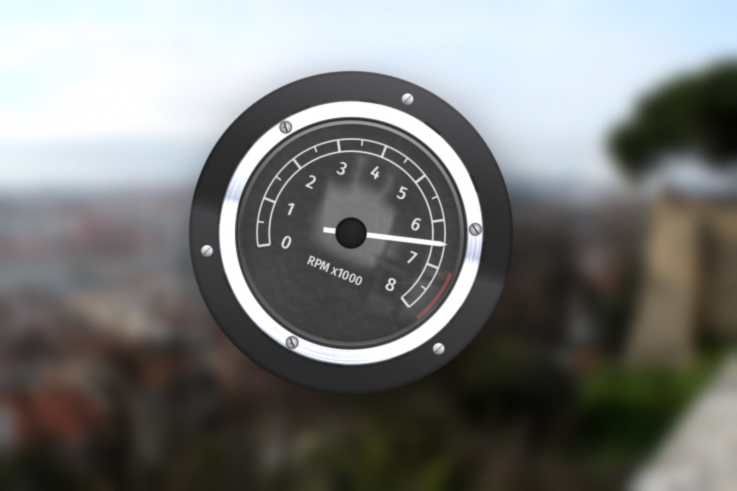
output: **6500** rpm
